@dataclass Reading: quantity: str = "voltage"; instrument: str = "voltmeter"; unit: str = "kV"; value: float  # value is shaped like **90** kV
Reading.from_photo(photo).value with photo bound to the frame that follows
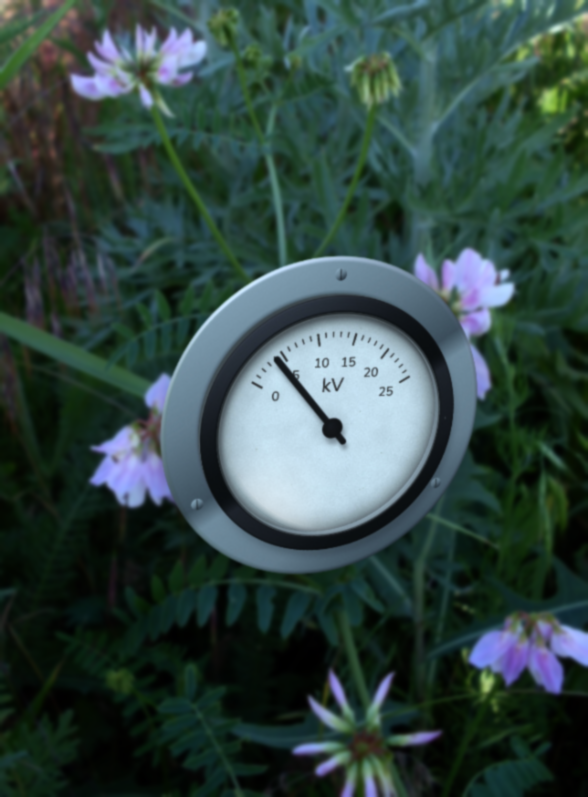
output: **4** kV
